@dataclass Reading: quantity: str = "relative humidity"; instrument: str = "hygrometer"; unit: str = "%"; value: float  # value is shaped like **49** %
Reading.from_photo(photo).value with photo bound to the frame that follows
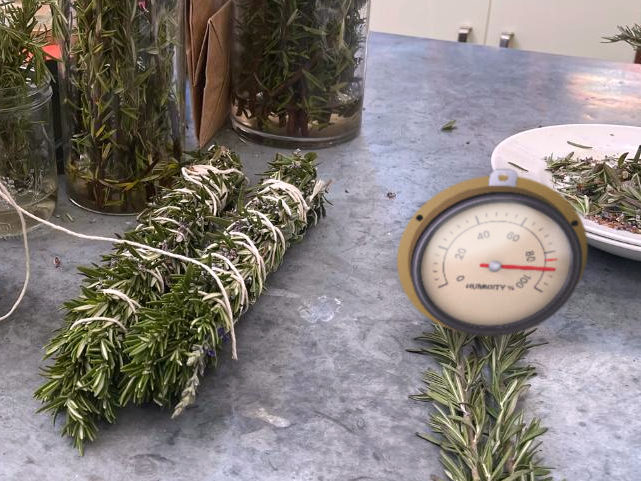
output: **88** %
